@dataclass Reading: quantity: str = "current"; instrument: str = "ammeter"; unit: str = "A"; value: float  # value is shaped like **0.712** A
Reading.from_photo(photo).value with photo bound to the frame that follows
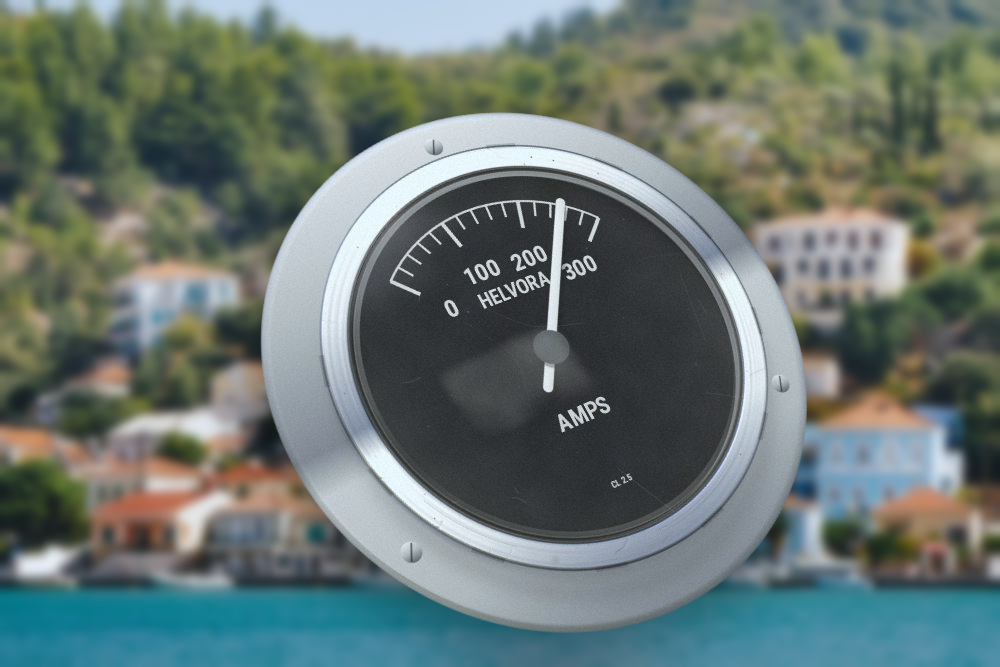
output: **250** A
